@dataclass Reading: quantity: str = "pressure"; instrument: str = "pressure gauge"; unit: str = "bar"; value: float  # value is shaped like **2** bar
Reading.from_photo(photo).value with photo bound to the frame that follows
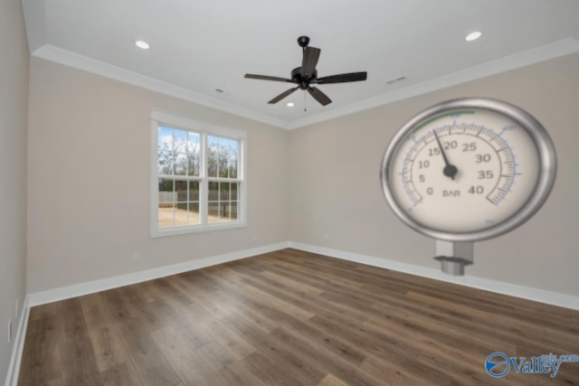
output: **17.5** bar
